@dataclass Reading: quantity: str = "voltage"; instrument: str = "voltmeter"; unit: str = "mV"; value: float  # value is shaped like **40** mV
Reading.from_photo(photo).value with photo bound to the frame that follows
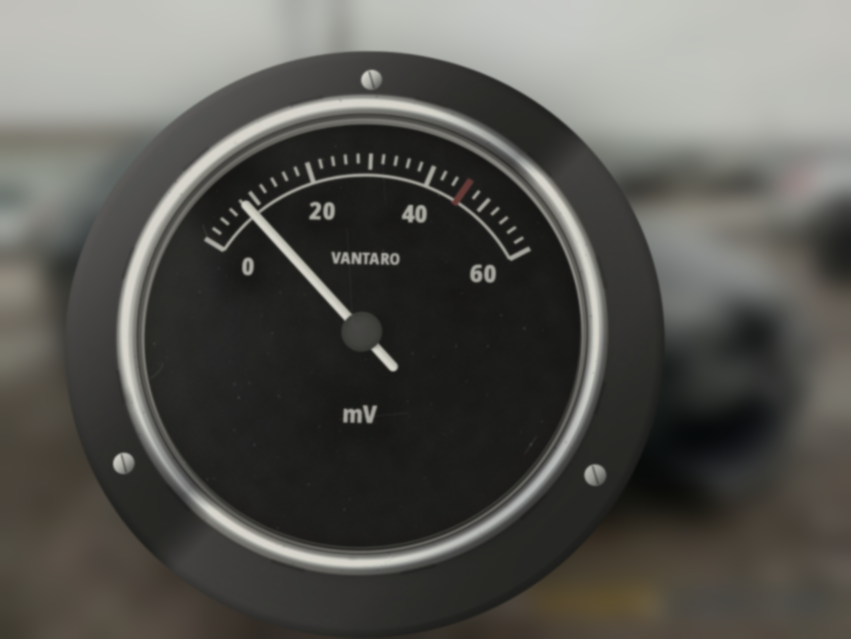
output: **8** mV
